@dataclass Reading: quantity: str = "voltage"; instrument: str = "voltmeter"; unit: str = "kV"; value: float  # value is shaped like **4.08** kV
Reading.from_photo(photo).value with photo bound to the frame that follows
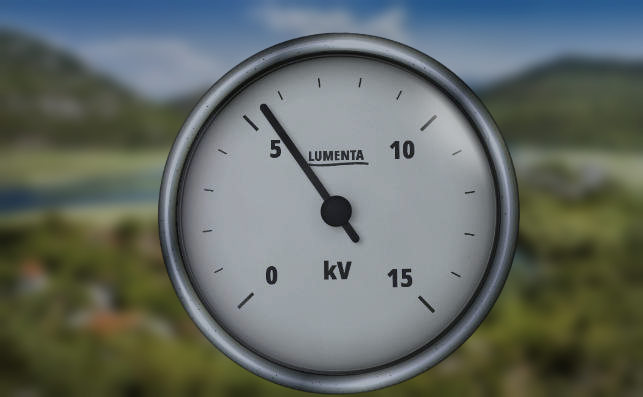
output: **5.5** kV
